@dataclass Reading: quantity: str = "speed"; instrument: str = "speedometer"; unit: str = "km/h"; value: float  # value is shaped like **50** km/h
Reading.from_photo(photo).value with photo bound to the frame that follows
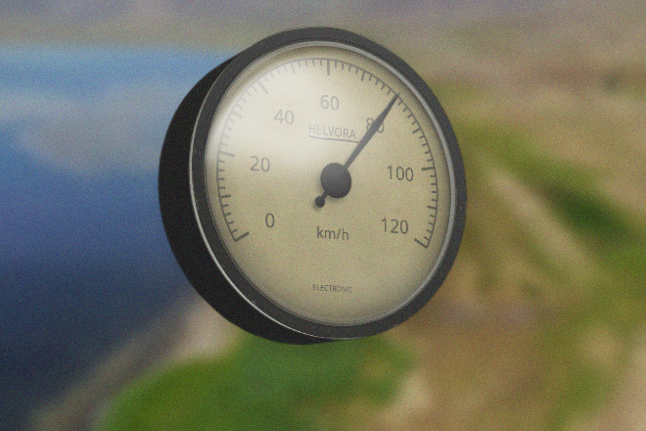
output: **80** km/h
